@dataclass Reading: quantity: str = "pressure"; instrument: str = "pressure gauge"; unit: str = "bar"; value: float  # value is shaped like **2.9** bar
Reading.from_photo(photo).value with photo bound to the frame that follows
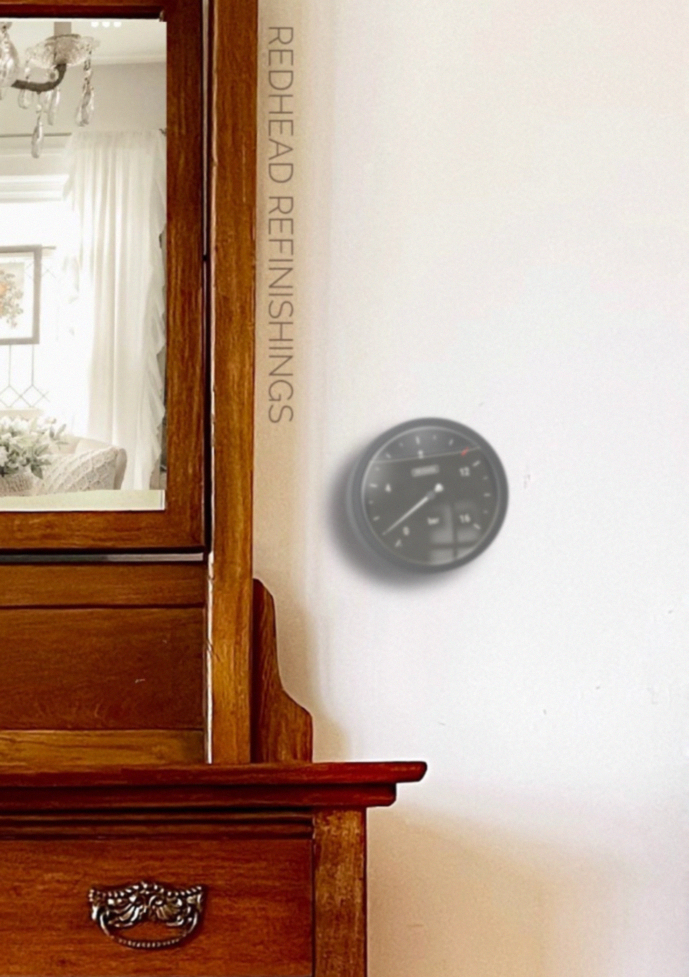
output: **1** bar
